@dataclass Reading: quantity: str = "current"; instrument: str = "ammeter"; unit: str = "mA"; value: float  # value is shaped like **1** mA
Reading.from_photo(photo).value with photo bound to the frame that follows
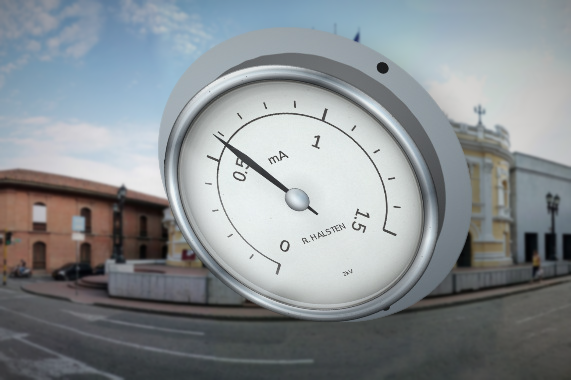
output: **0.6** mA
